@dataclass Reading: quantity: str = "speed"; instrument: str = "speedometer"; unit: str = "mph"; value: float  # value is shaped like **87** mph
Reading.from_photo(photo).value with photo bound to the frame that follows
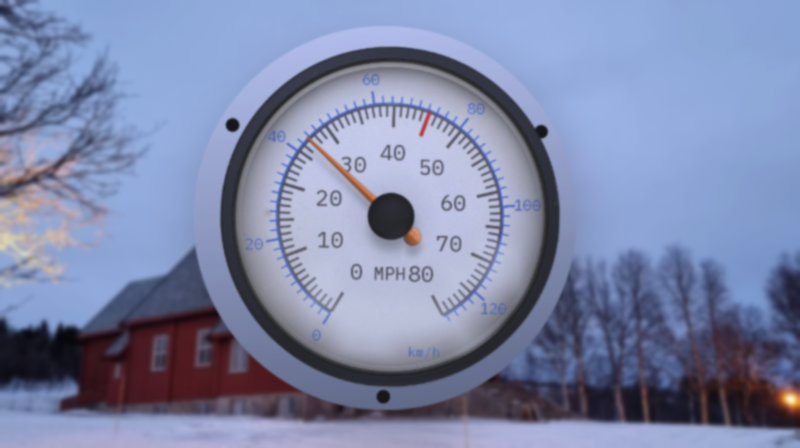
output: **27** mph
